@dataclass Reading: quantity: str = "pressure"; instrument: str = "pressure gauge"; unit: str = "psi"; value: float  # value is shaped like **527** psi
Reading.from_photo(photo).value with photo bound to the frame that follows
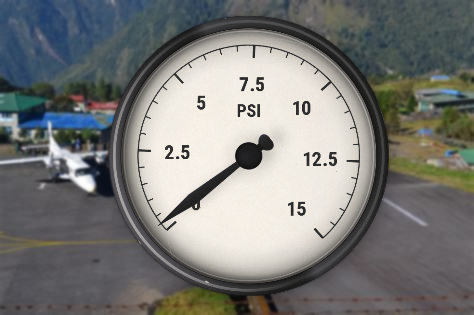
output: **0.25** psi
